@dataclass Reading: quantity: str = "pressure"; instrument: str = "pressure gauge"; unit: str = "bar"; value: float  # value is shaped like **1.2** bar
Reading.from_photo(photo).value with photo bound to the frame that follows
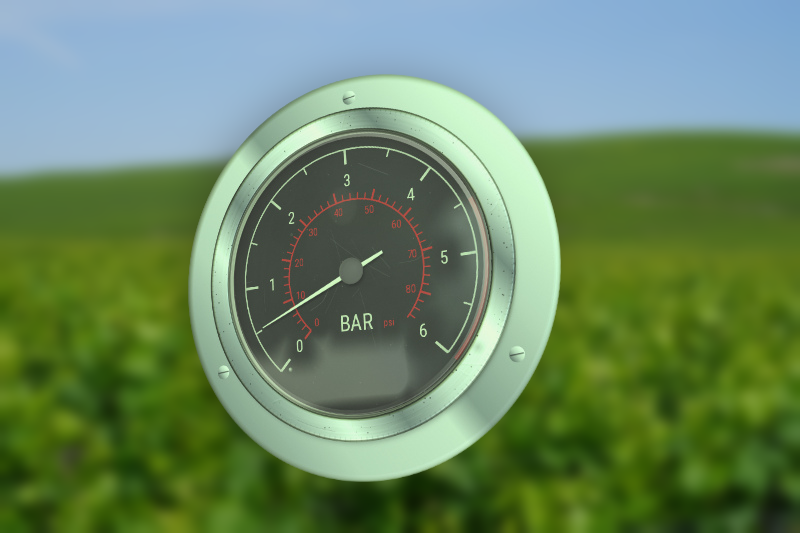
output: **0.5** bar
